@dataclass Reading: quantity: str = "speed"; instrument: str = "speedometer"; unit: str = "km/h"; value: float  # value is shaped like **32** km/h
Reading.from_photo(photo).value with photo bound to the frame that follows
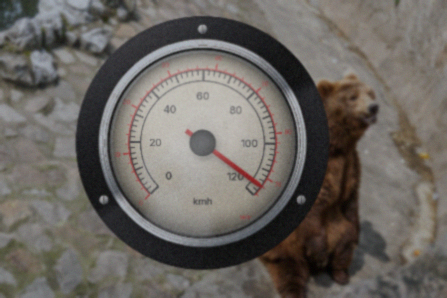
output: **116** km/h
